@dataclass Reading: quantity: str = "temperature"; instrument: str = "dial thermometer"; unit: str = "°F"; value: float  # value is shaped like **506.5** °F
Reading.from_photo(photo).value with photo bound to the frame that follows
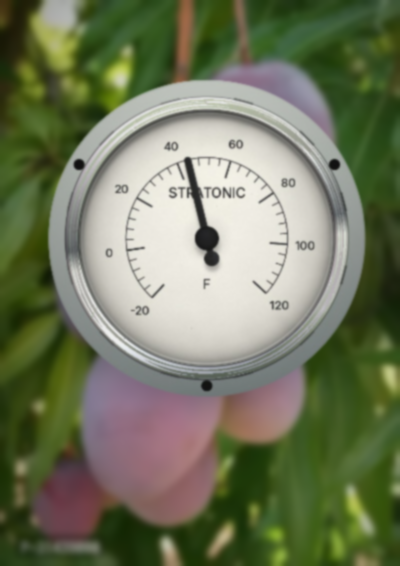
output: **44** °F
